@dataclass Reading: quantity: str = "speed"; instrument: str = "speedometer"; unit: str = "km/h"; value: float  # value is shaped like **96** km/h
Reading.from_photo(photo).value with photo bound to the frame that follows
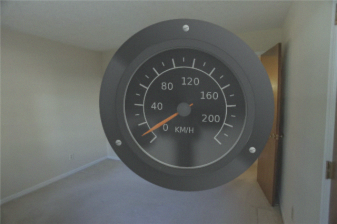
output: **10** km/h
